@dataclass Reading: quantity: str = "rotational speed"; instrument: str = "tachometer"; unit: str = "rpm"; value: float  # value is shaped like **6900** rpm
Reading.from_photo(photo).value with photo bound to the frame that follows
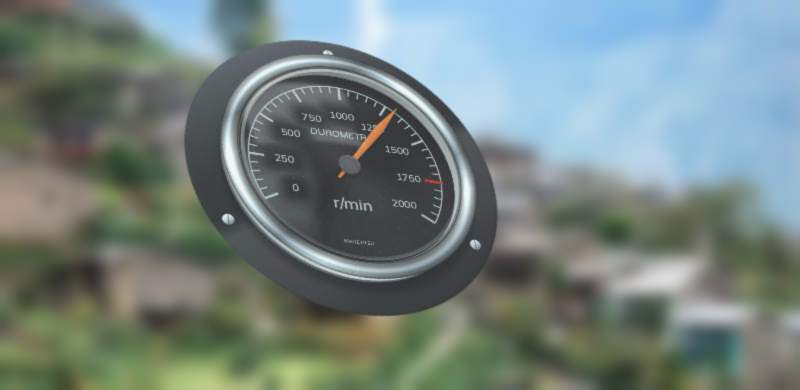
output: **1300** rpm
